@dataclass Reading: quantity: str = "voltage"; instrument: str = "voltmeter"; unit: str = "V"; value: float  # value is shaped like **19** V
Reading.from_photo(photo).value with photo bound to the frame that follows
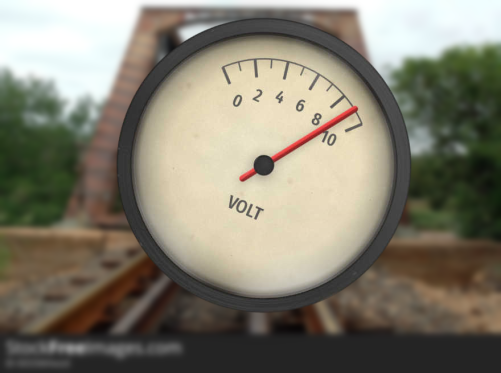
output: **9** V
